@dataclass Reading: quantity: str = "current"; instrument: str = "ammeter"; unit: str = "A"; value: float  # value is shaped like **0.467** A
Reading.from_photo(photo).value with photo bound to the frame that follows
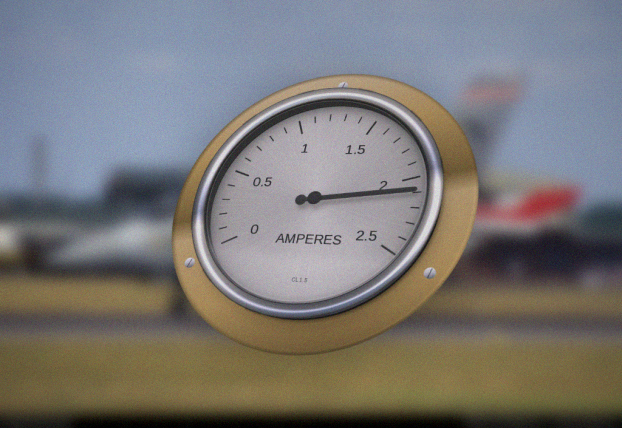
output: **2.1** A
